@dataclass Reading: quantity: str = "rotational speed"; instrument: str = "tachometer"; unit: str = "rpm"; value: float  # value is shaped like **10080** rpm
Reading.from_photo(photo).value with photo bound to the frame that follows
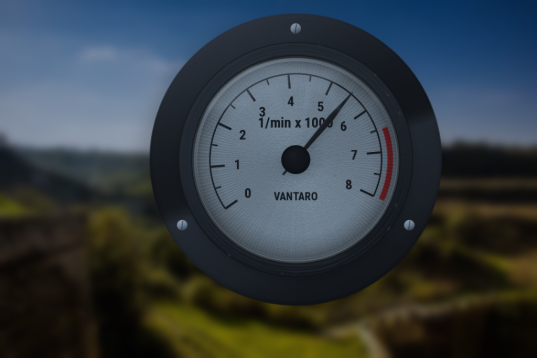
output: **5500** rpm
